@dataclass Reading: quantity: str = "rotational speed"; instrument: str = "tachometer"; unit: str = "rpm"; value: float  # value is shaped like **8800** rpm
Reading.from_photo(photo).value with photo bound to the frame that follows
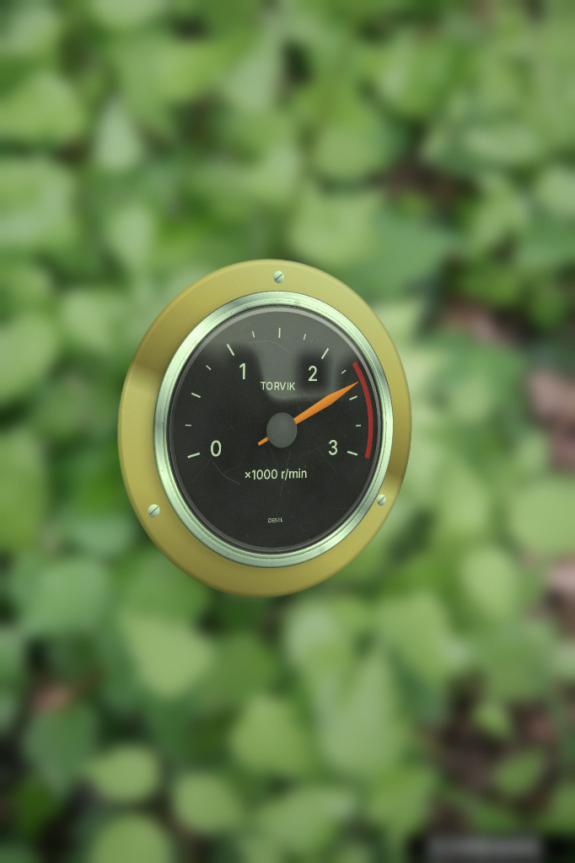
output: **2375** rpm
